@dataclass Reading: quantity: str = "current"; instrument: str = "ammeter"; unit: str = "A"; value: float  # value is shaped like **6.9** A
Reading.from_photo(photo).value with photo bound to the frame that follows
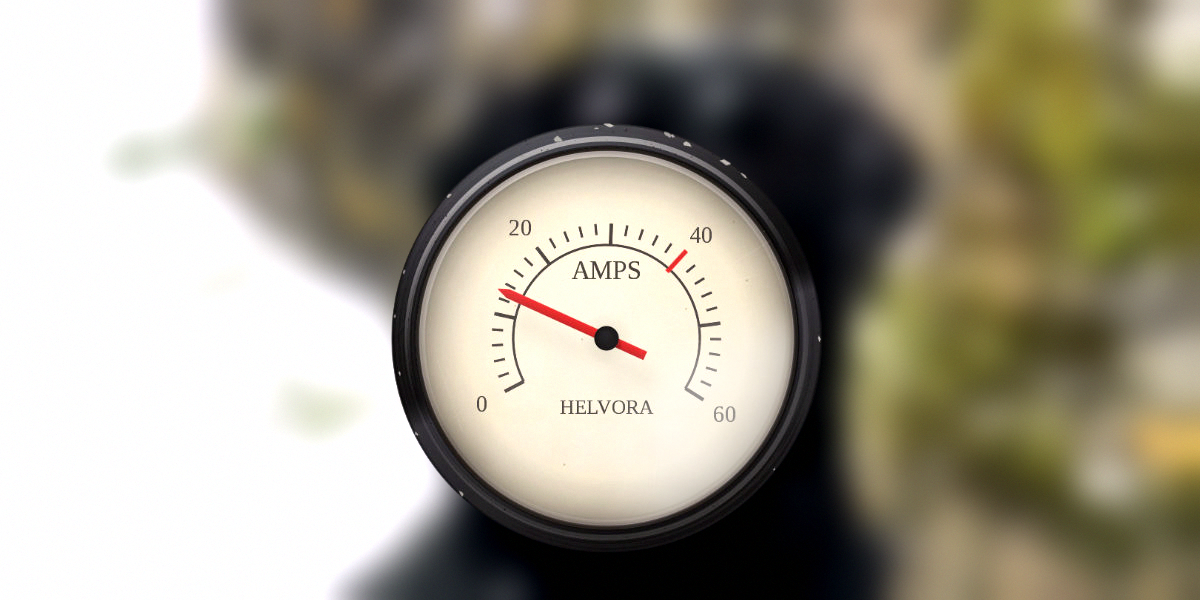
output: **13** A
